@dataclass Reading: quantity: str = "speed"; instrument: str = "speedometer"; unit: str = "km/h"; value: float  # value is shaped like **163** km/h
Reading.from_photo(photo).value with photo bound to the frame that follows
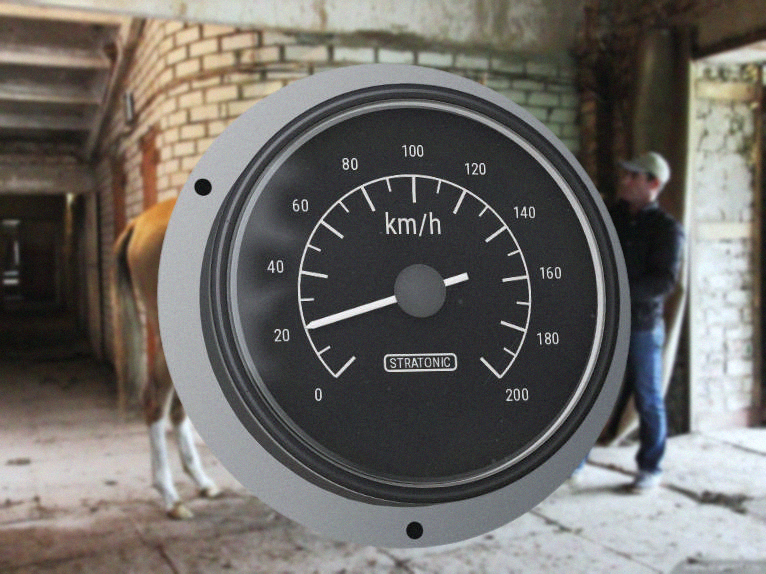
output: **20** km/h
